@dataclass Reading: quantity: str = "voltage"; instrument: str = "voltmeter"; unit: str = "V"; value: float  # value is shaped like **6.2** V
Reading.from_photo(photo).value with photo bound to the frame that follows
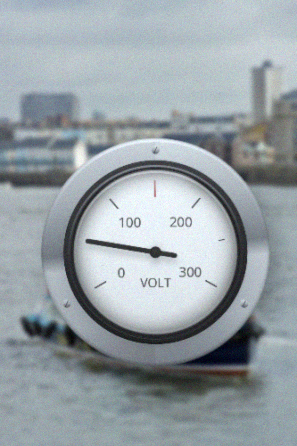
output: **50** V
